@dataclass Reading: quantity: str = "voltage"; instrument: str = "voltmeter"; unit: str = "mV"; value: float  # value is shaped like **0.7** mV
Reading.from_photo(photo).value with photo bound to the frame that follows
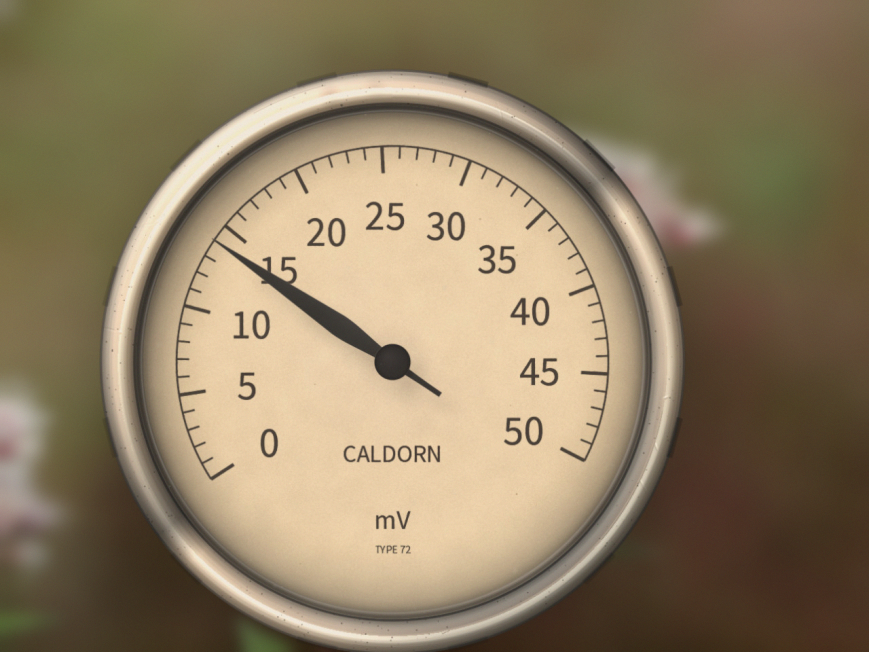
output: **14** mV
